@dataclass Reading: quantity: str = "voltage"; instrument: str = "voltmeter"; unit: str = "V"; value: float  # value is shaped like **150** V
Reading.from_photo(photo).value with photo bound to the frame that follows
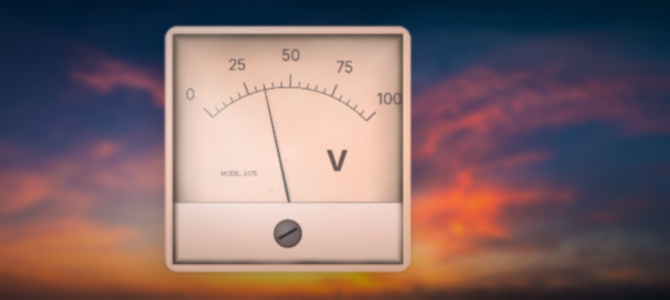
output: **35** V
